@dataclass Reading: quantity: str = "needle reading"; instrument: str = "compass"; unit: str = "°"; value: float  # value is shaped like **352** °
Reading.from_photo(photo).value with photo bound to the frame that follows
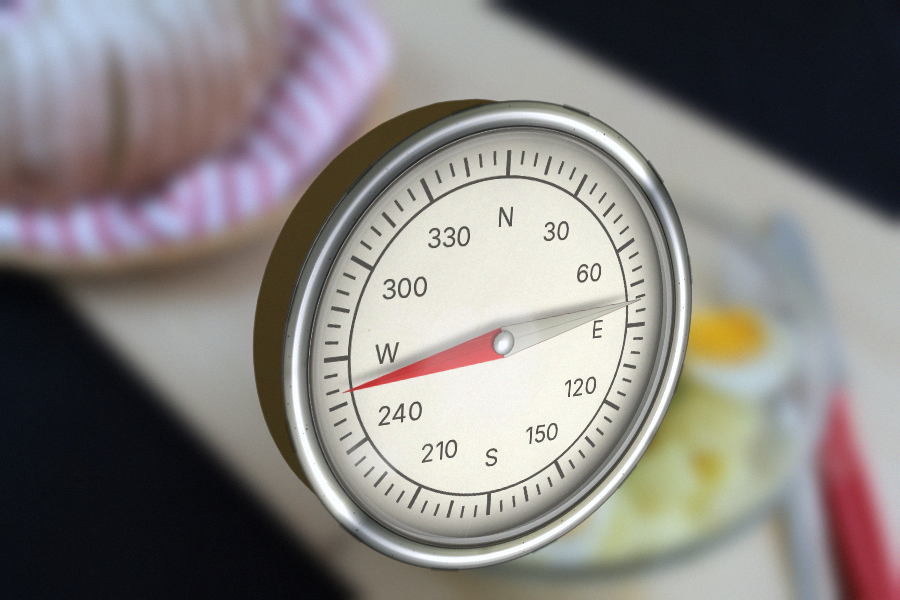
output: **260** °
